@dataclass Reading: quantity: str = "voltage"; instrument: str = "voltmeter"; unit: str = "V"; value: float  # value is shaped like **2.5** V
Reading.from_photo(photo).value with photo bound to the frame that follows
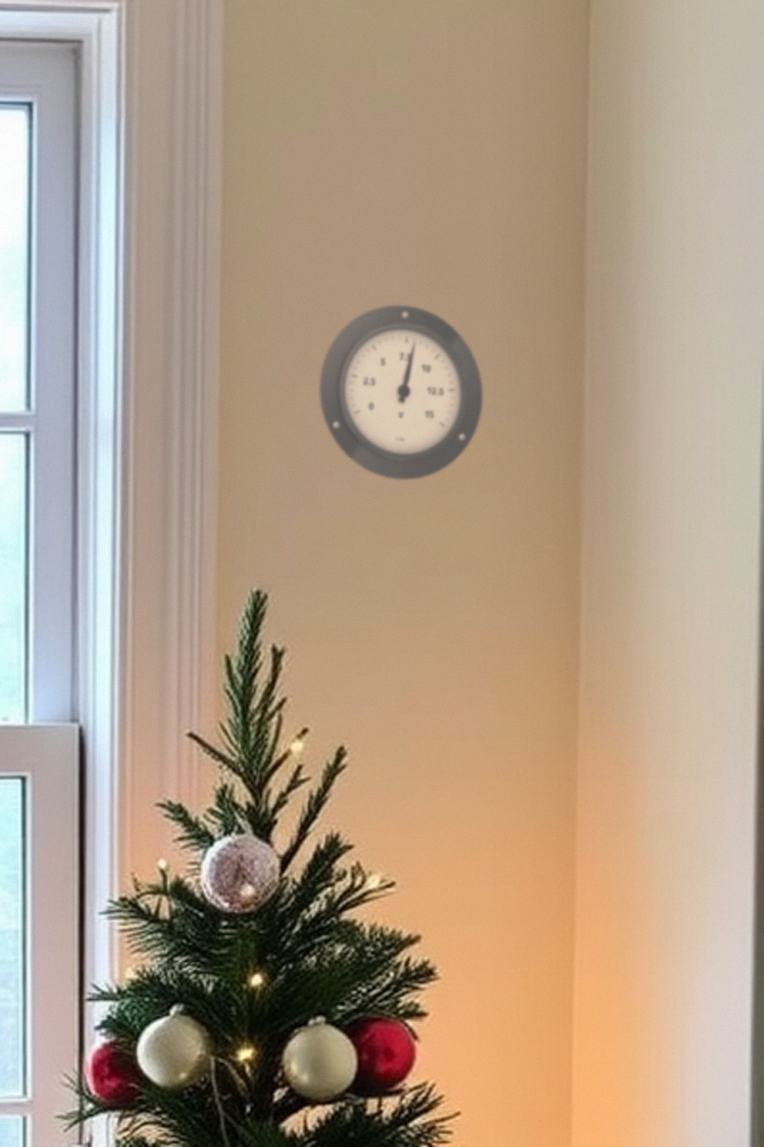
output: **8** V
